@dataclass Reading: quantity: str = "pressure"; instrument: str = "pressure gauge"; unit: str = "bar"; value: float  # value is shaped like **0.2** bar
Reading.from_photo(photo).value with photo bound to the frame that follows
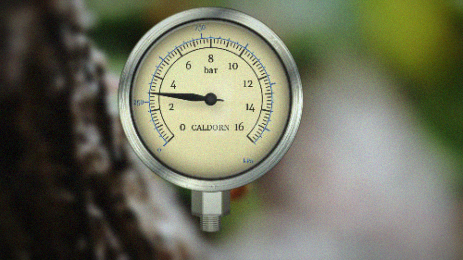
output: **3** bar
